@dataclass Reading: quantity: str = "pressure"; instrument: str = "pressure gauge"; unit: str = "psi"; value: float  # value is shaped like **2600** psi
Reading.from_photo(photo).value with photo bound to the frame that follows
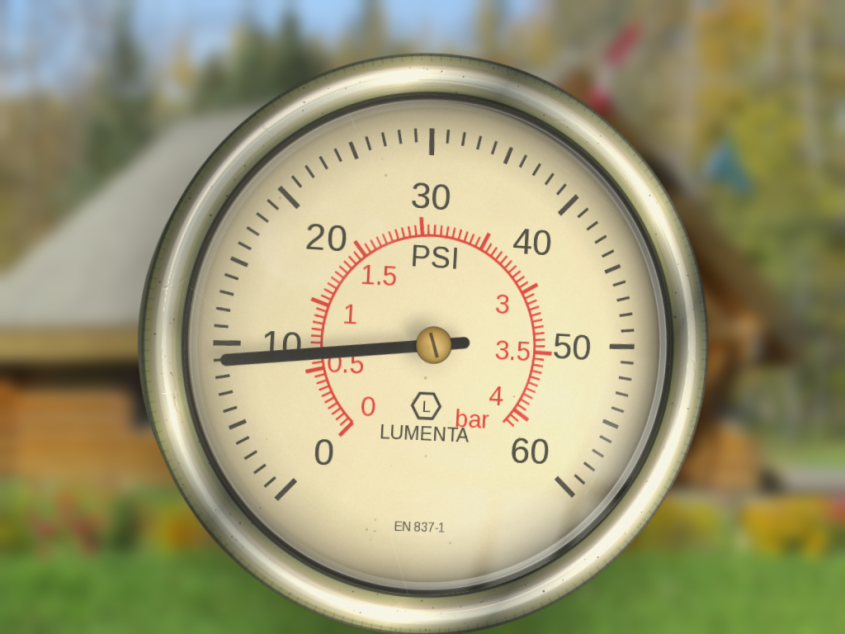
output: **9** psi
